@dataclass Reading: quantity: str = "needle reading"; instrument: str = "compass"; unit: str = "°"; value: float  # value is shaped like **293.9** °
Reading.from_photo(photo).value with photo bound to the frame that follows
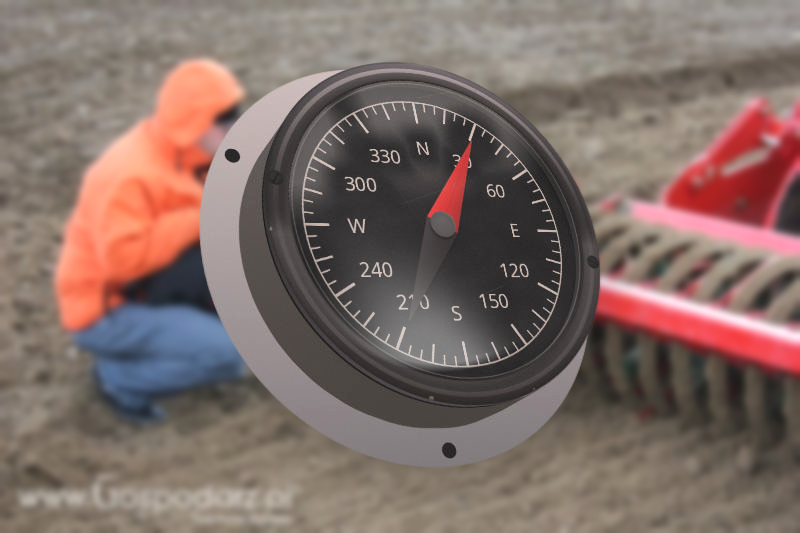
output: **30** °
